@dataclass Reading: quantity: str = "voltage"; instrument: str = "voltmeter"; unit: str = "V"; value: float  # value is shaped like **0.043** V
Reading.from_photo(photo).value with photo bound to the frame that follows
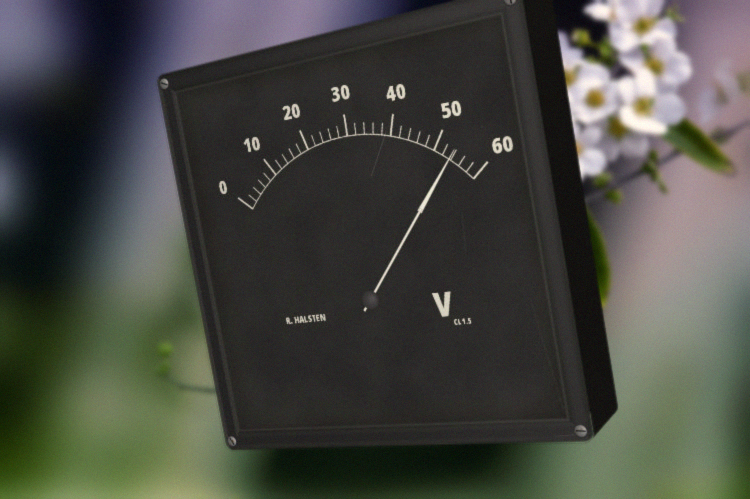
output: **54** V
